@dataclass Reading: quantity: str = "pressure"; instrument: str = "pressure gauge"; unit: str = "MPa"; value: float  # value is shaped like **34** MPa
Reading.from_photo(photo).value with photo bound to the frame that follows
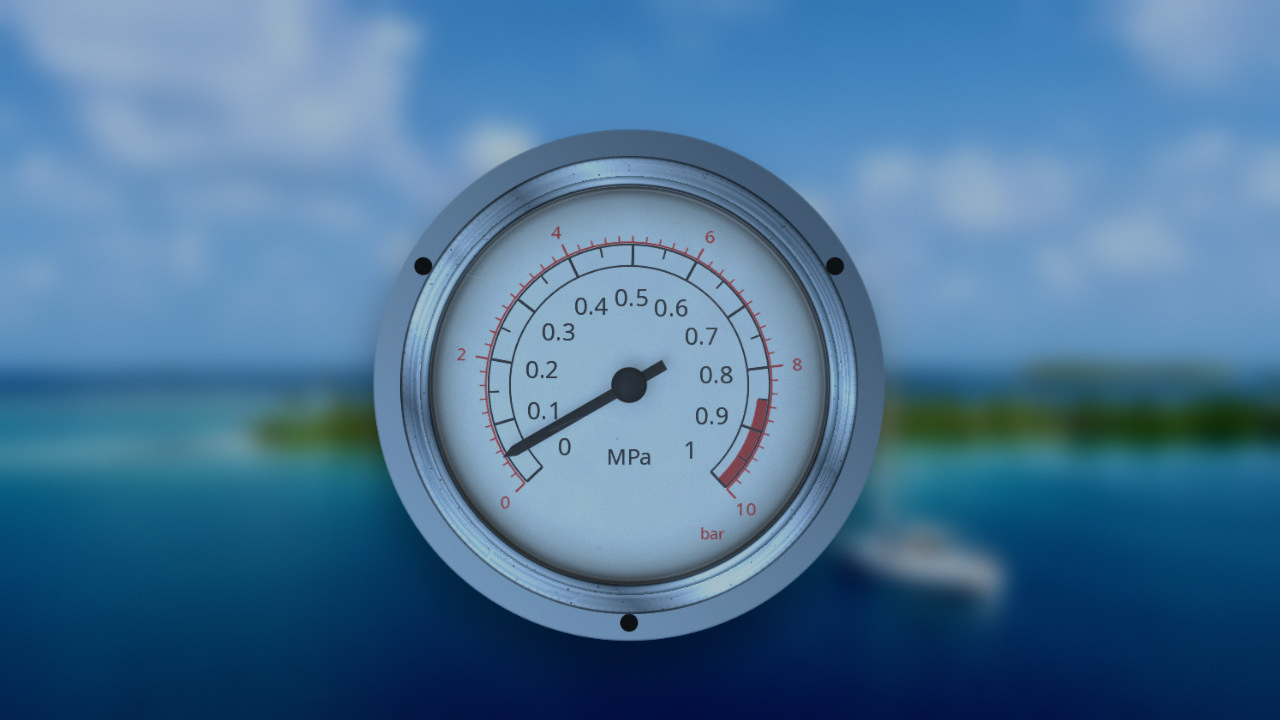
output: **0.05** MPa
